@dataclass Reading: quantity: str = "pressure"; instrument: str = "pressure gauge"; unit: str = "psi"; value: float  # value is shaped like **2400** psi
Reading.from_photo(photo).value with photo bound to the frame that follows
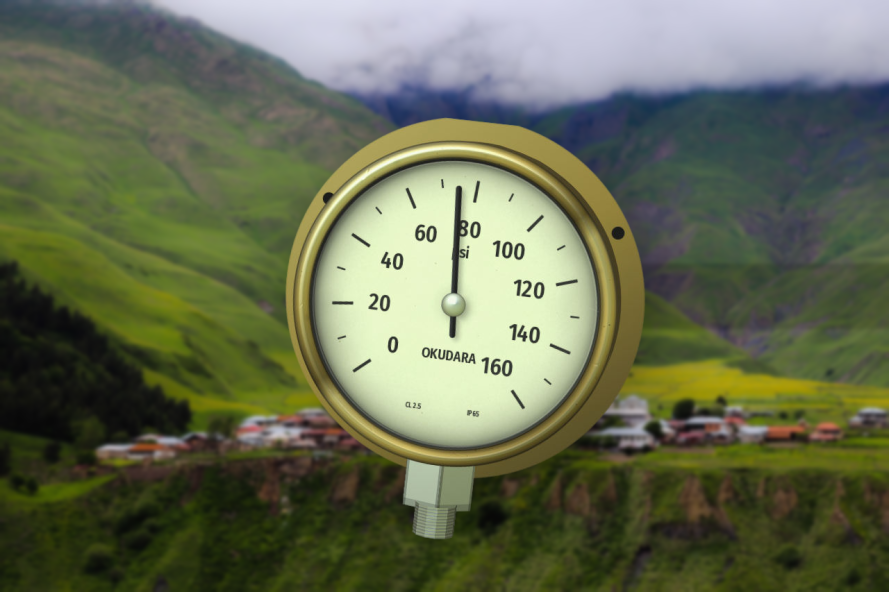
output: **75** psi
